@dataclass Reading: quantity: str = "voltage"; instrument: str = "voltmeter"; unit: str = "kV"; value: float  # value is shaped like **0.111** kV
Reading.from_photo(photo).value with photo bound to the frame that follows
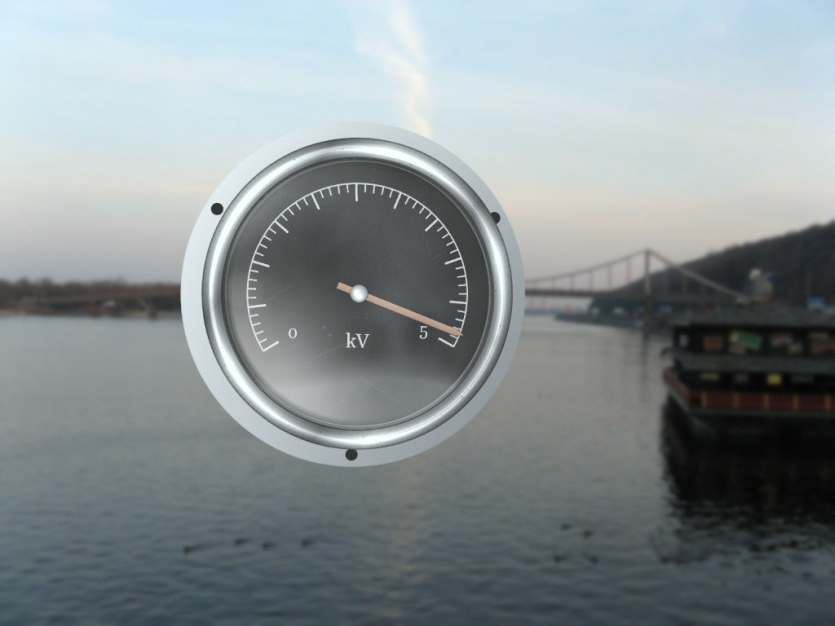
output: **4.85** kV
